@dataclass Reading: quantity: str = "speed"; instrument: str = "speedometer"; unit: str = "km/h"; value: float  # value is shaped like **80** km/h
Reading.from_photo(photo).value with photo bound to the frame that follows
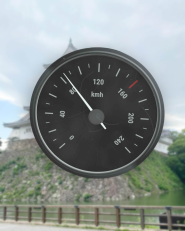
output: **85** km/h
